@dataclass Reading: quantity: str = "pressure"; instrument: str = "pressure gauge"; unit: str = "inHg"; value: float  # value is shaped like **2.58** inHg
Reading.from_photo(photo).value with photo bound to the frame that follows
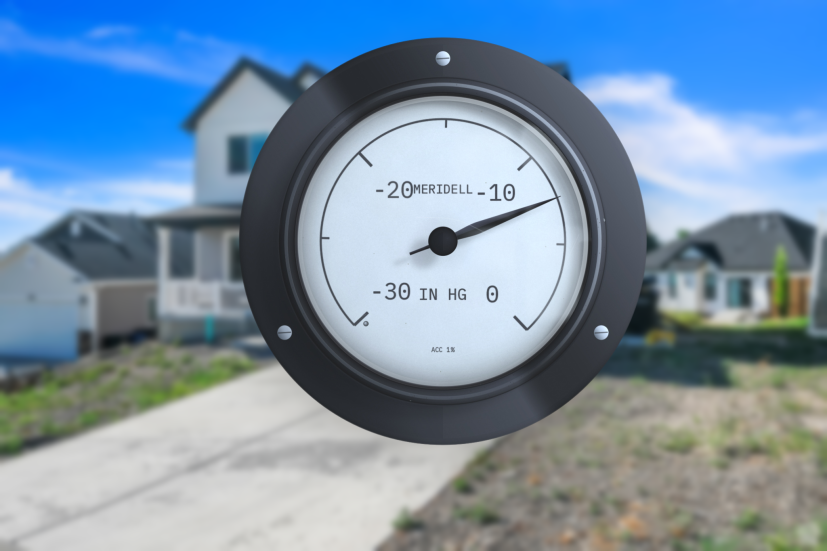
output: **-7.5** inHg
